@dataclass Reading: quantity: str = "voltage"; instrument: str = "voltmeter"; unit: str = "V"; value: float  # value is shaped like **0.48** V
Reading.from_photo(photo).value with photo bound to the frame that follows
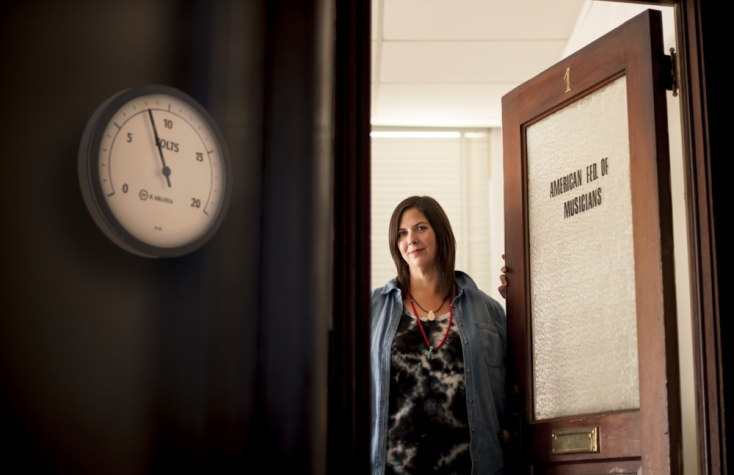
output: **8** V
